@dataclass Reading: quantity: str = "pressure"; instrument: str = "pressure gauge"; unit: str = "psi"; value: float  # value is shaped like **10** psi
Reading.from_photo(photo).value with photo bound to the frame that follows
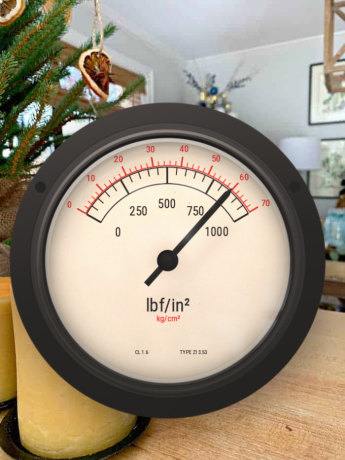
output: **850** psi
